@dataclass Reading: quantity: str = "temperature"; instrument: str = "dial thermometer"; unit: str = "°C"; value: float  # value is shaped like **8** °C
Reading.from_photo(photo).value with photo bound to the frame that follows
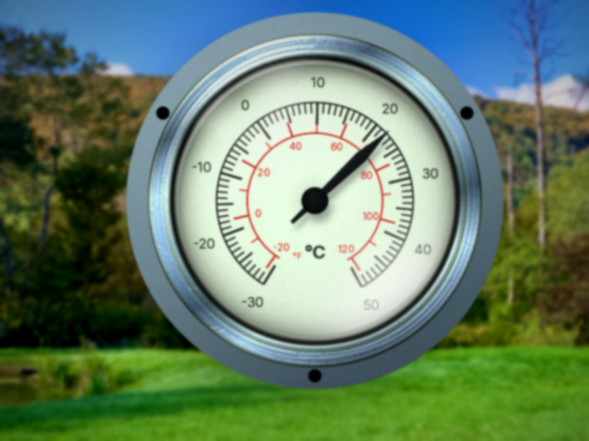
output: **22** °C
